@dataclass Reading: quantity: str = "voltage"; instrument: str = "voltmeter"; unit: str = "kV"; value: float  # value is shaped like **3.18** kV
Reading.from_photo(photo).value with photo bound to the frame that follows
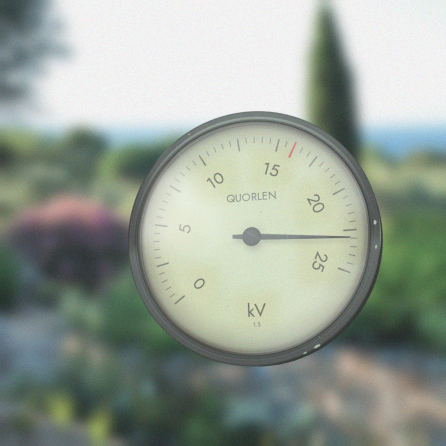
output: **23** kV
